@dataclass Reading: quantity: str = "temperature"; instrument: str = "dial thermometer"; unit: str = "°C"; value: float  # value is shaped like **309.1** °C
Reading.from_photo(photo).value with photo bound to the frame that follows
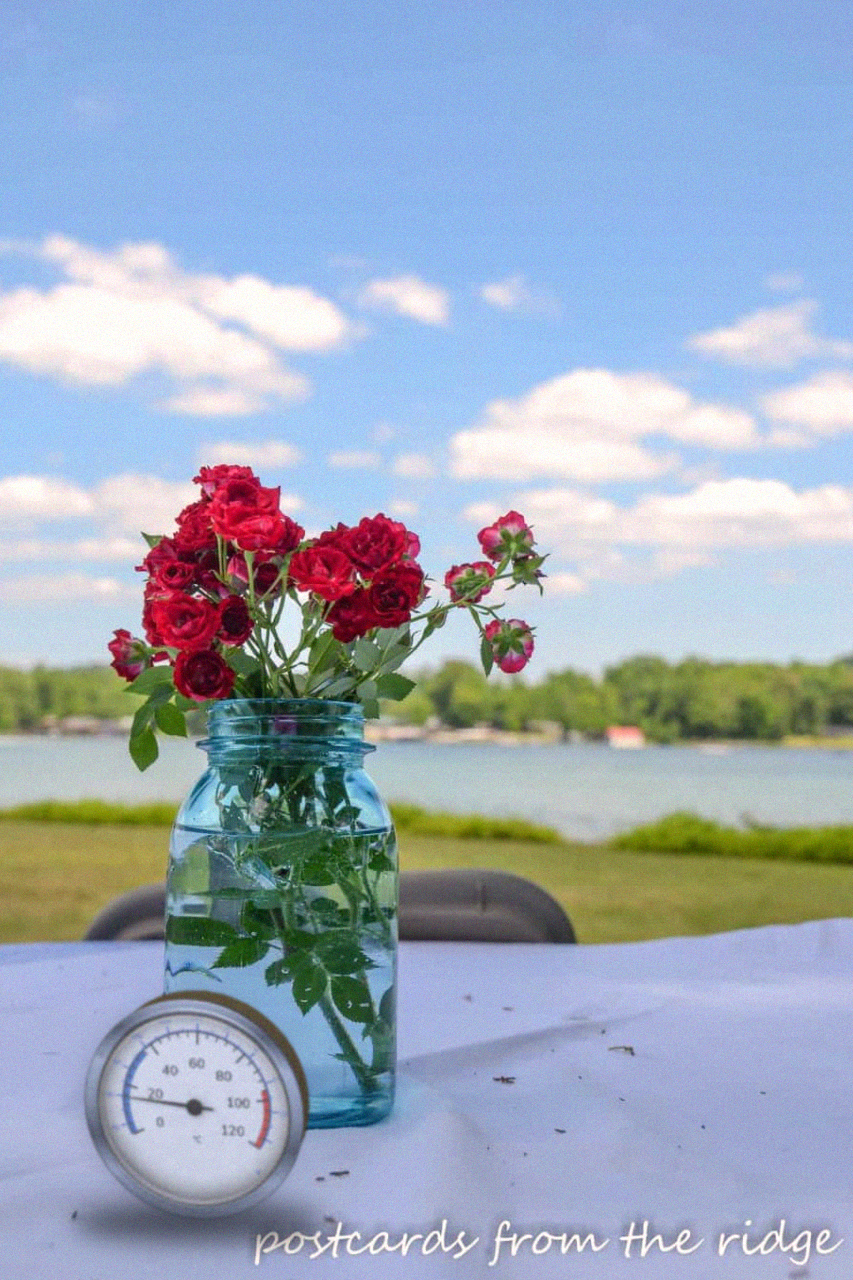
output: **16** °C
